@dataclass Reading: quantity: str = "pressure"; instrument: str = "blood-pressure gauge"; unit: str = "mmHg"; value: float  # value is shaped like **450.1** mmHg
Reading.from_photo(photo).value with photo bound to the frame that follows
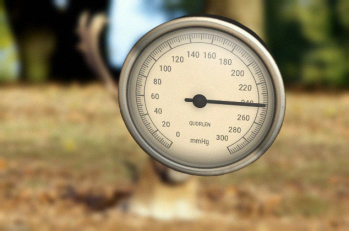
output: **240** mmHg
